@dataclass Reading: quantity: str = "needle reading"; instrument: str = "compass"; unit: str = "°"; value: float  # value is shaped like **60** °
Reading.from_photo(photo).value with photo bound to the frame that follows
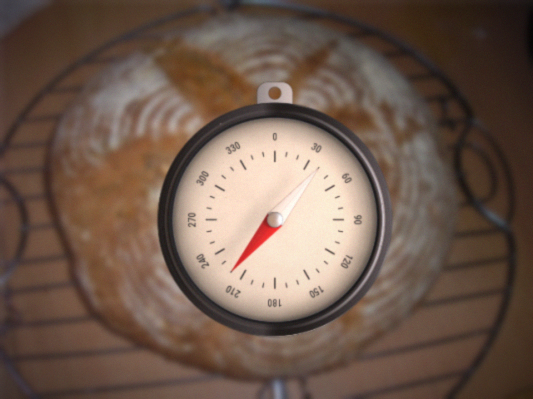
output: **220** °
